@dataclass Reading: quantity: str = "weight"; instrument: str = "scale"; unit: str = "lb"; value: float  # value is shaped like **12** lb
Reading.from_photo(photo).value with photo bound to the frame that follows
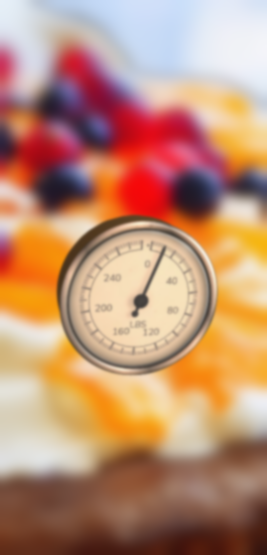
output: **10** lb
